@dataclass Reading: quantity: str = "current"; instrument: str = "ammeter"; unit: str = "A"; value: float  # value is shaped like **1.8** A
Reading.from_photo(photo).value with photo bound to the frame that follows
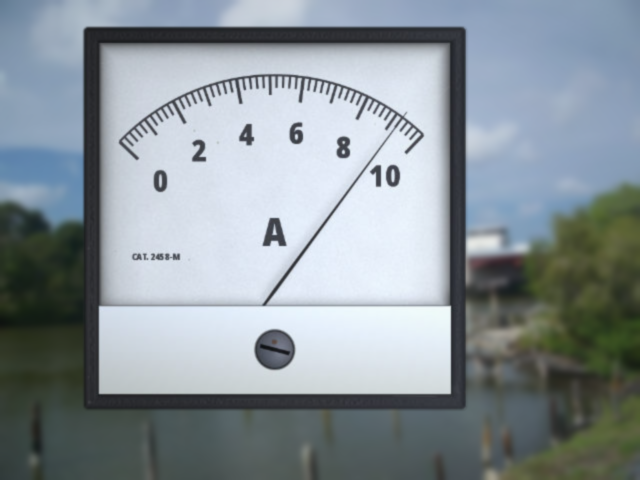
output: **9.2** A
